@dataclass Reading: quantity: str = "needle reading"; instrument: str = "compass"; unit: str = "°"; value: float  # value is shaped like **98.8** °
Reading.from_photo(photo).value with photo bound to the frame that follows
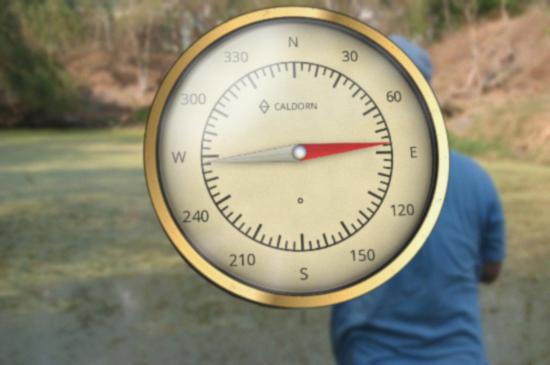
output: **85** °
